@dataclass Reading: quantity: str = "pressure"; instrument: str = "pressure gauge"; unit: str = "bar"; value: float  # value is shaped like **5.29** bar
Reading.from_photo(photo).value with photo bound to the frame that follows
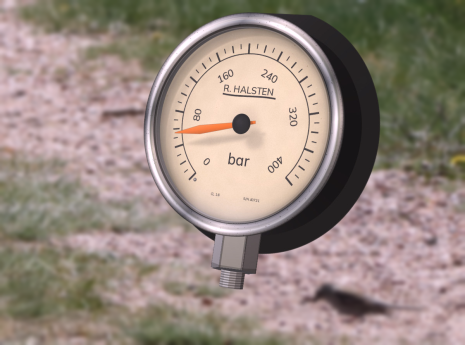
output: **55** bar
